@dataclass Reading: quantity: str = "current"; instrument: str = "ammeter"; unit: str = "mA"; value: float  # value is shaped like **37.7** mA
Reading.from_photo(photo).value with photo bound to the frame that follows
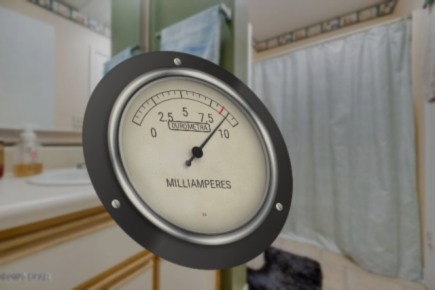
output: **9** mA
